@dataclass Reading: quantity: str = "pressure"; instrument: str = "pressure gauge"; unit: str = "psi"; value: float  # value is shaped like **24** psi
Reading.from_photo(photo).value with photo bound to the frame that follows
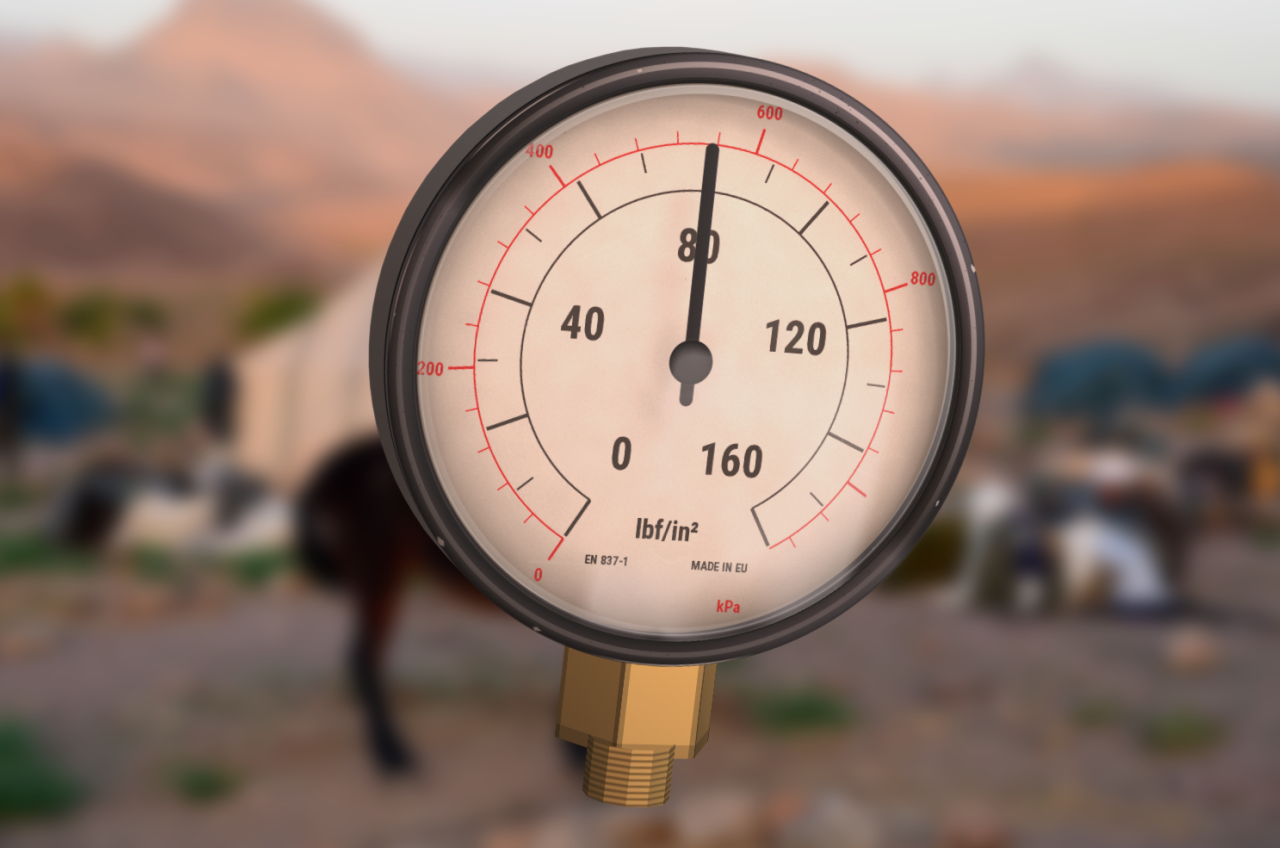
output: **80** psi
